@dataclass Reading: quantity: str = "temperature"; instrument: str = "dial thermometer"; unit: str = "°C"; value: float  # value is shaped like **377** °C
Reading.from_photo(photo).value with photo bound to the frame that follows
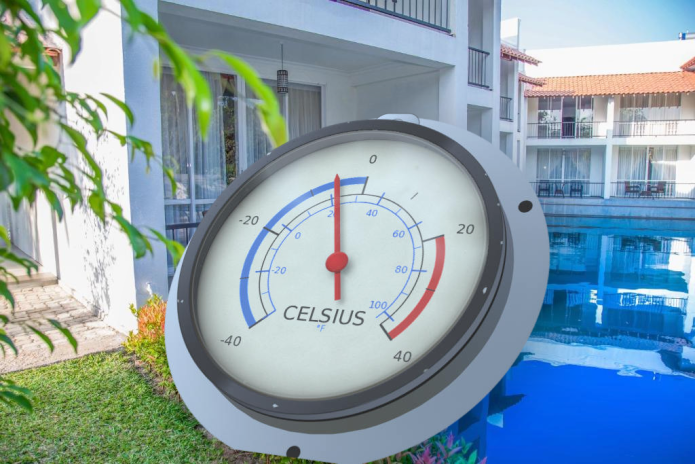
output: **-5** °C
